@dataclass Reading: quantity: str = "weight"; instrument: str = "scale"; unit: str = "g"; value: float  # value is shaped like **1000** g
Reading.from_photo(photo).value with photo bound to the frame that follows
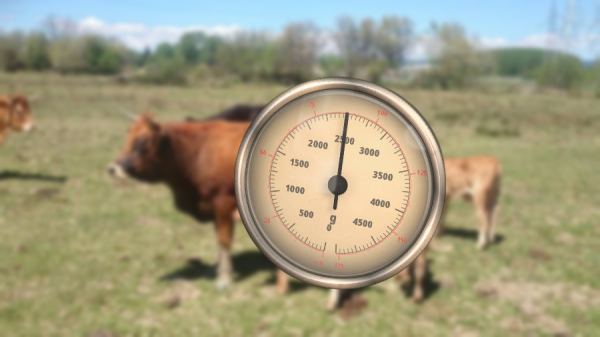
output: **2500** g
